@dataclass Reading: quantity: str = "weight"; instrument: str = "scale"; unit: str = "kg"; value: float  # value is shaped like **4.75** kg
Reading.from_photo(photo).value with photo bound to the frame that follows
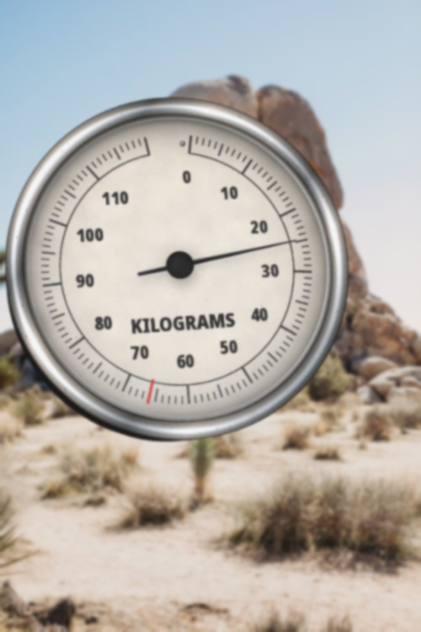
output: **25** kg
